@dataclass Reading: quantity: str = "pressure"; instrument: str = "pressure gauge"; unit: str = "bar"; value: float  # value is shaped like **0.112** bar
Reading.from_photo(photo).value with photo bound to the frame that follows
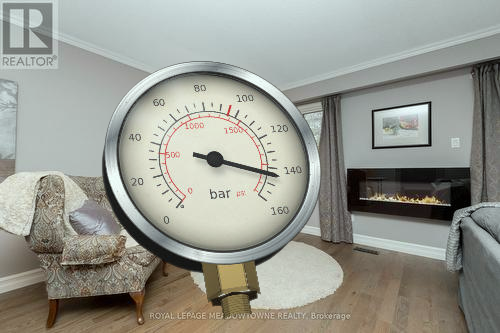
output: **145** bar
